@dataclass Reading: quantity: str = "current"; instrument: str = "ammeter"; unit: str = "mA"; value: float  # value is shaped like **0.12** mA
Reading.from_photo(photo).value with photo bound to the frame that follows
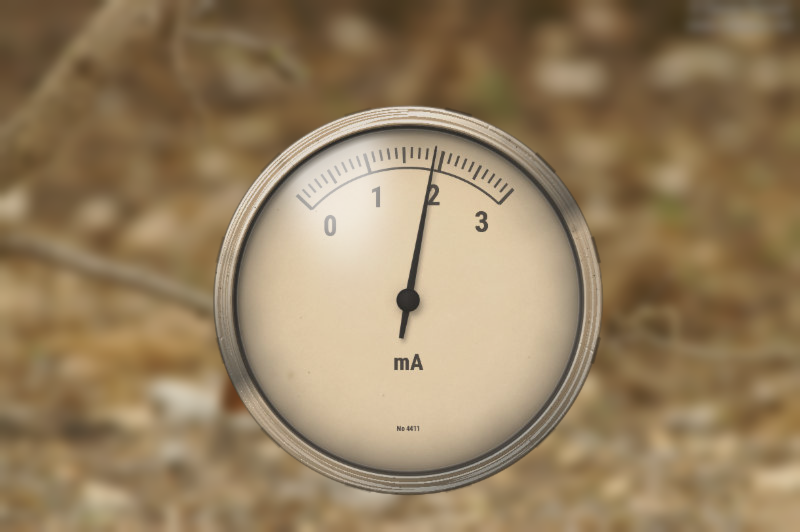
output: **1.9** mA
